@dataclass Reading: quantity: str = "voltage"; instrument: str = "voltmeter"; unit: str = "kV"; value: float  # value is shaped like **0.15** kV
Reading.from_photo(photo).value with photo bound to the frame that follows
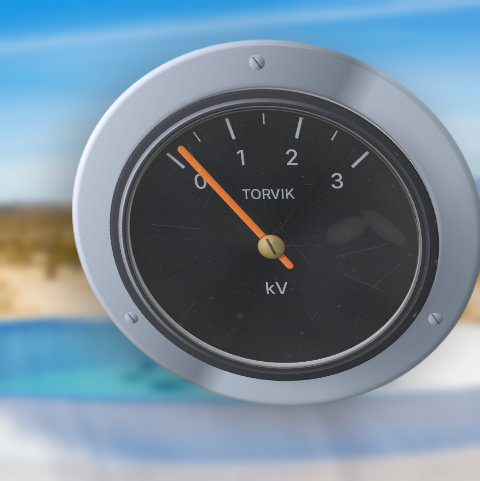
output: **0.25** kV
